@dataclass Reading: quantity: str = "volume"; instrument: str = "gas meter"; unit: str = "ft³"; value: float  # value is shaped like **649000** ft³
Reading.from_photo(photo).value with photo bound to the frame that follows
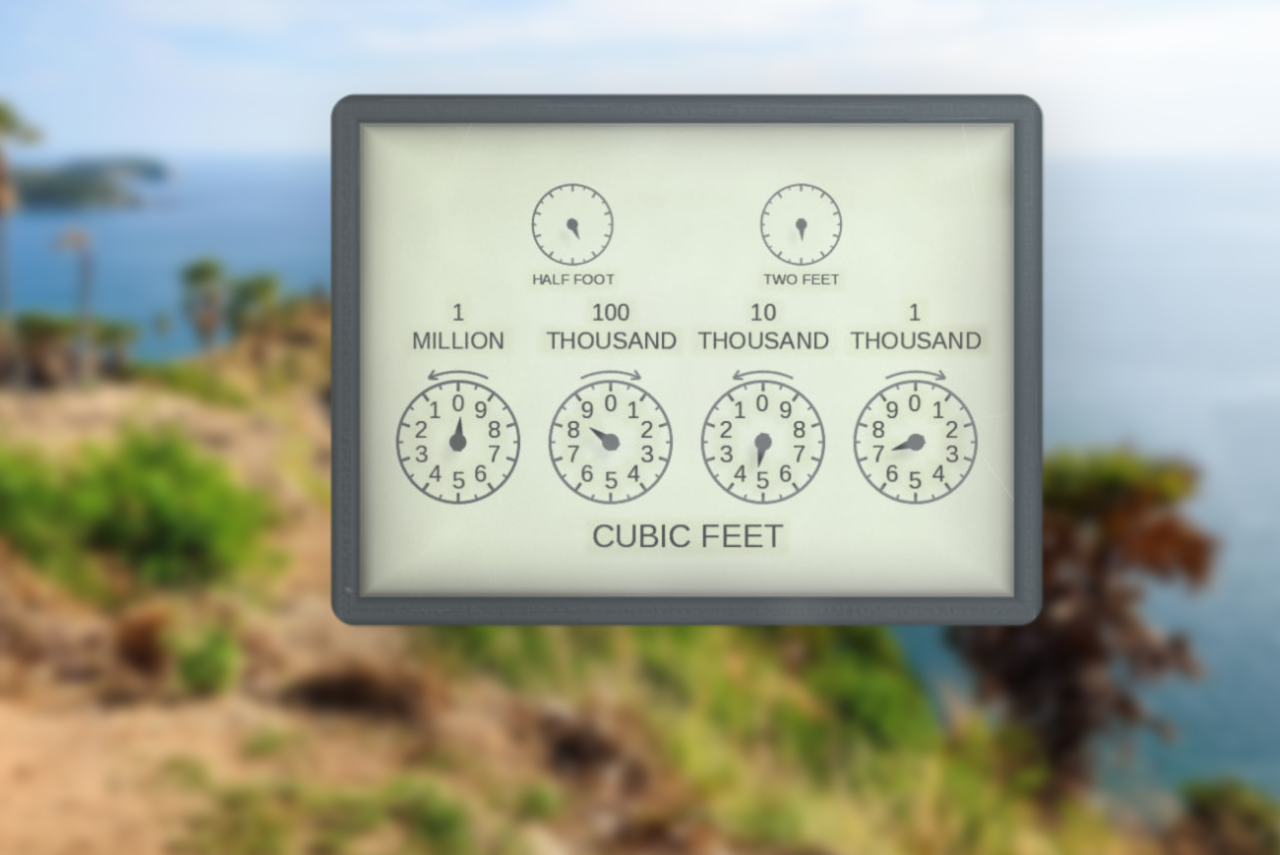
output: **984700** ft³
